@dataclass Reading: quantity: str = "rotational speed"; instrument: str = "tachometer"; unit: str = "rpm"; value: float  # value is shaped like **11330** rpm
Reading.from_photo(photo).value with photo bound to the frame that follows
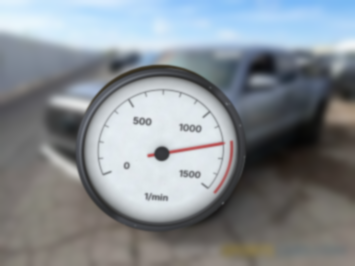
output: **1200** rpm
